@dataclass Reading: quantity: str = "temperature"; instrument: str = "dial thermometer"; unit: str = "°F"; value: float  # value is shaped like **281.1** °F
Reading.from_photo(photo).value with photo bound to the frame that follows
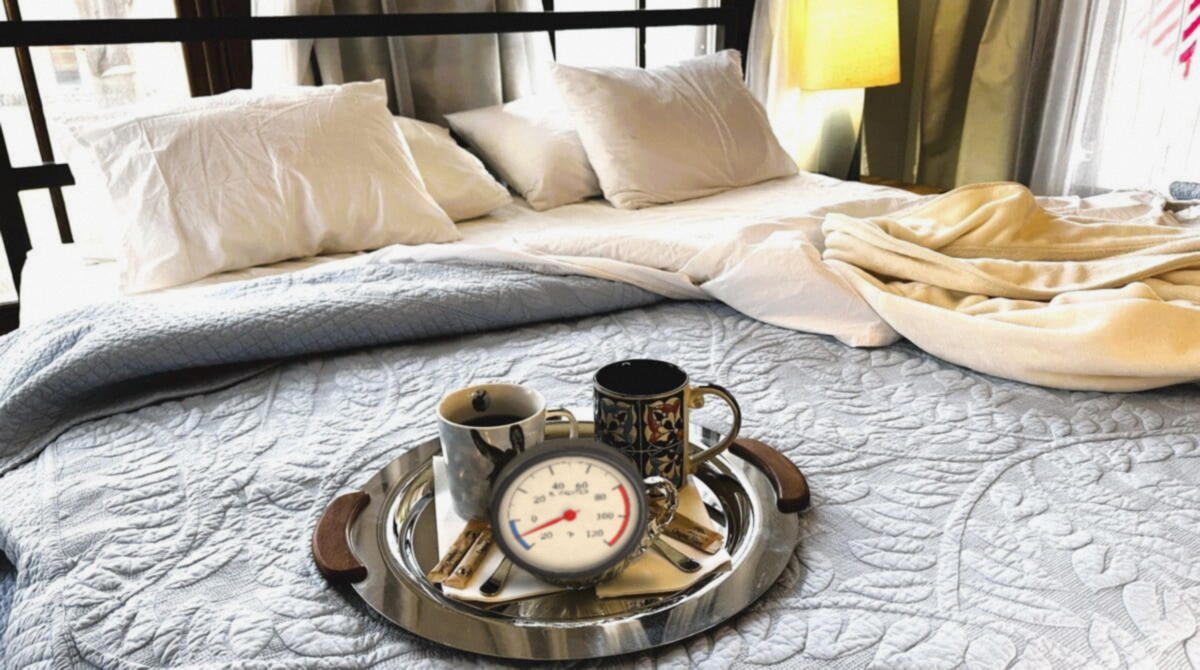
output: **-10** °F
